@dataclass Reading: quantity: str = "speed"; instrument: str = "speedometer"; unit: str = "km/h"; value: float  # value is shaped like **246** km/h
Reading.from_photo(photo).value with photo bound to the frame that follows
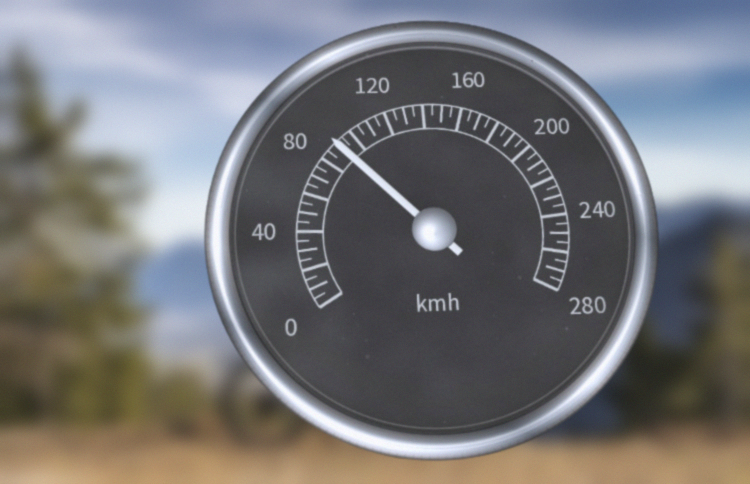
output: **90** km/h
